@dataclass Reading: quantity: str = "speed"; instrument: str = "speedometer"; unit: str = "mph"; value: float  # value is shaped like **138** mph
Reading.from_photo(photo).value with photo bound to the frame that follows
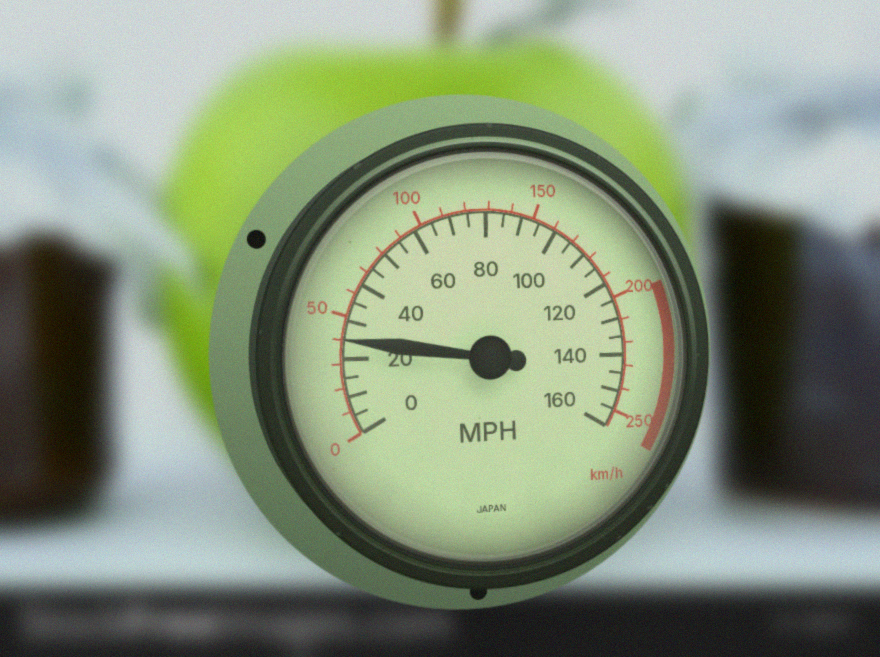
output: **25** mph
